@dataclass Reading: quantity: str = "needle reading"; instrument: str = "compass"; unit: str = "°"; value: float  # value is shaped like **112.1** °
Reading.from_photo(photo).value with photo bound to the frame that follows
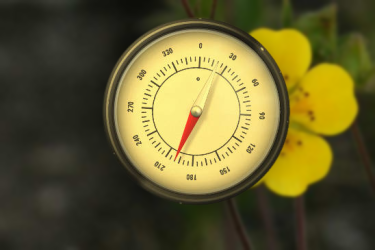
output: **200** °
